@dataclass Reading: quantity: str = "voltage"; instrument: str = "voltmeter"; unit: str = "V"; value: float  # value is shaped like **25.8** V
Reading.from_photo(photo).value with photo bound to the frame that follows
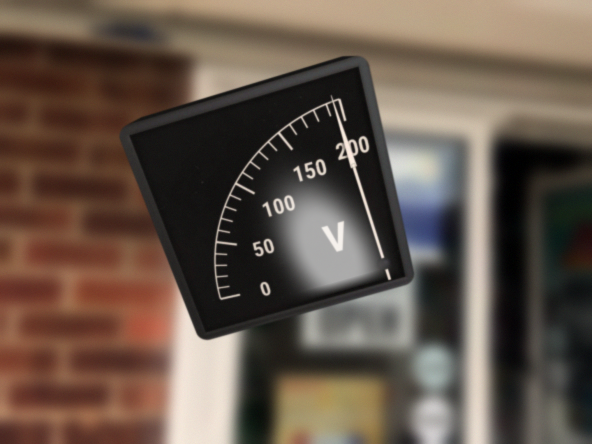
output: **195** V
